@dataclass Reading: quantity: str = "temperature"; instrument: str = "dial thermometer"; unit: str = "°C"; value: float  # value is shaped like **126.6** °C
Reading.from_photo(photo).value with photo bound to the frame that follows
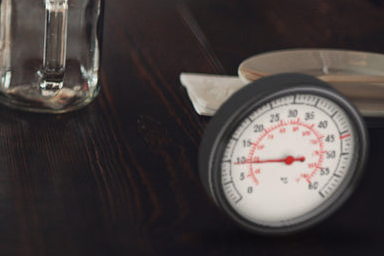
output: **10** °C
